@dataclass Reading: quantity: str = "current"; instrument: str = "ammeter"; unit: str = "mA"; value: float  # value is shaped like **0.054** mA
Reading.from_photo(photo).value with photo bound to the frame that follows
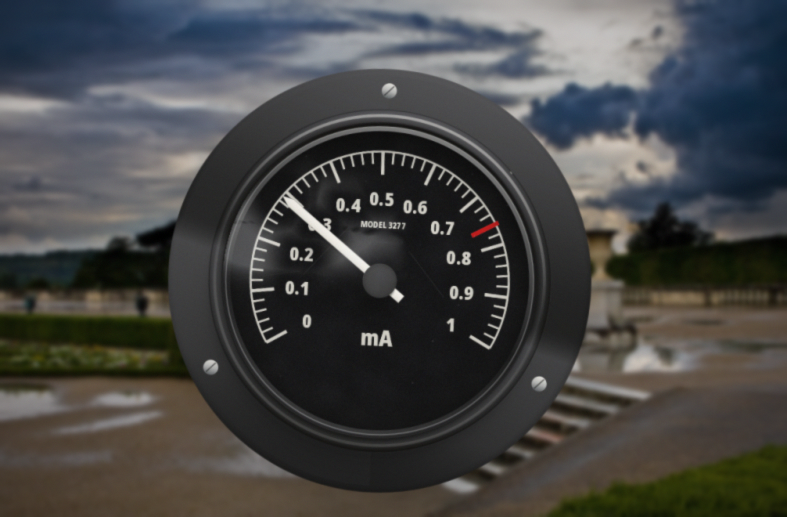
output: **0.29** mA
